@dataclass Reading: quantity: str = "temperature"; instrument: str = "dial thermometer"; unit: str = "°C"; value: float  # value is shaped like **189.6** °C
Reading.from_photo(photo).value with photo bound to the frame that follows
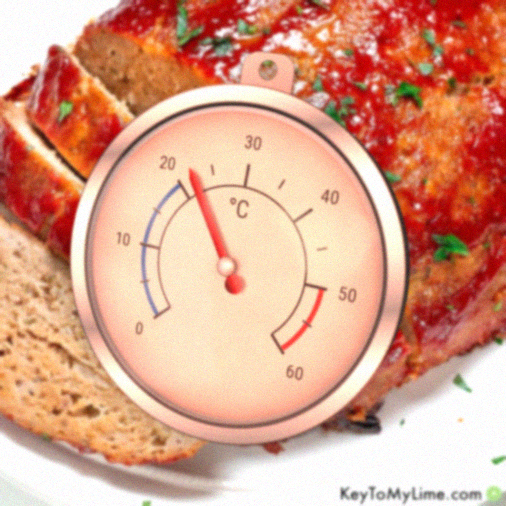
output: **22.5** °C
